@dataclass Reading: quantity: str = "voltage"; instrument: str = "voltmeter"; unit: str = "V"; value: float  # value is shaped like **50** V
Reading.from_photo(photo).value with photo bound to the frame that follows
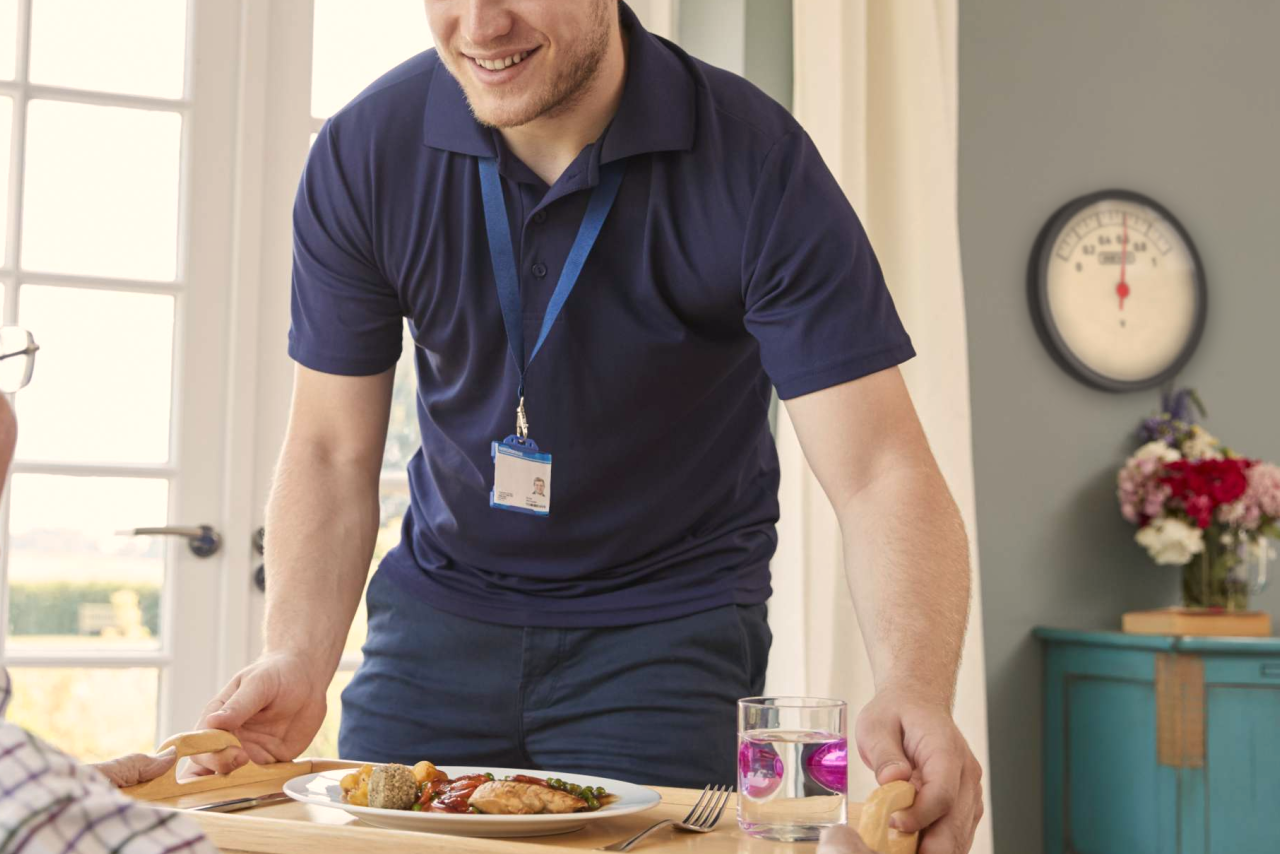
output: **0.6** V
